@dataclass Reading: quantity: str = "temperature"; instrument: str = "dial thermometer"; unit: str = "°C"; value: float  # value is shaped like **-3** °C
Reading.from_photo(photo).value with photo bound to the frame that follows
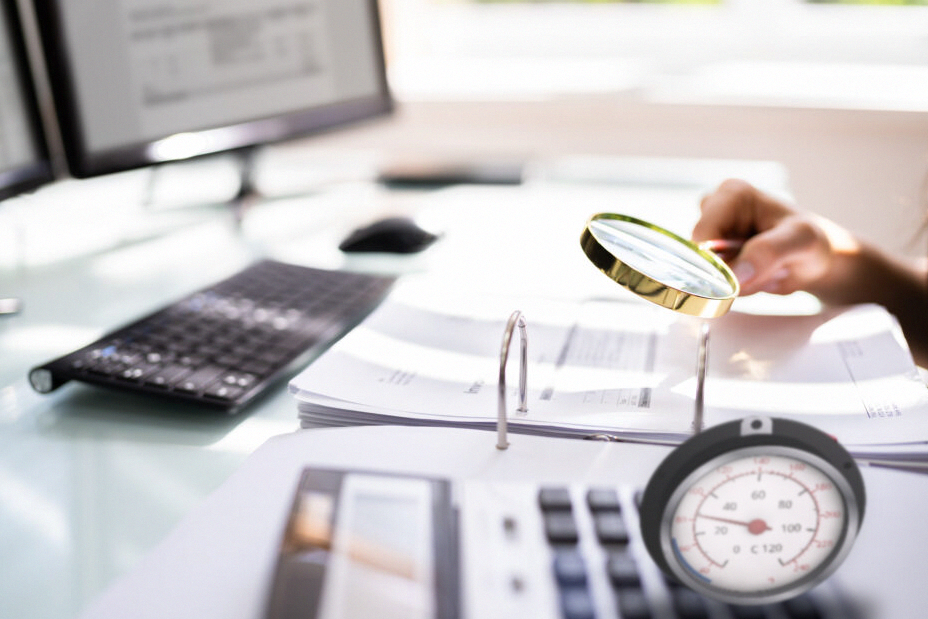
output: **30** °C
